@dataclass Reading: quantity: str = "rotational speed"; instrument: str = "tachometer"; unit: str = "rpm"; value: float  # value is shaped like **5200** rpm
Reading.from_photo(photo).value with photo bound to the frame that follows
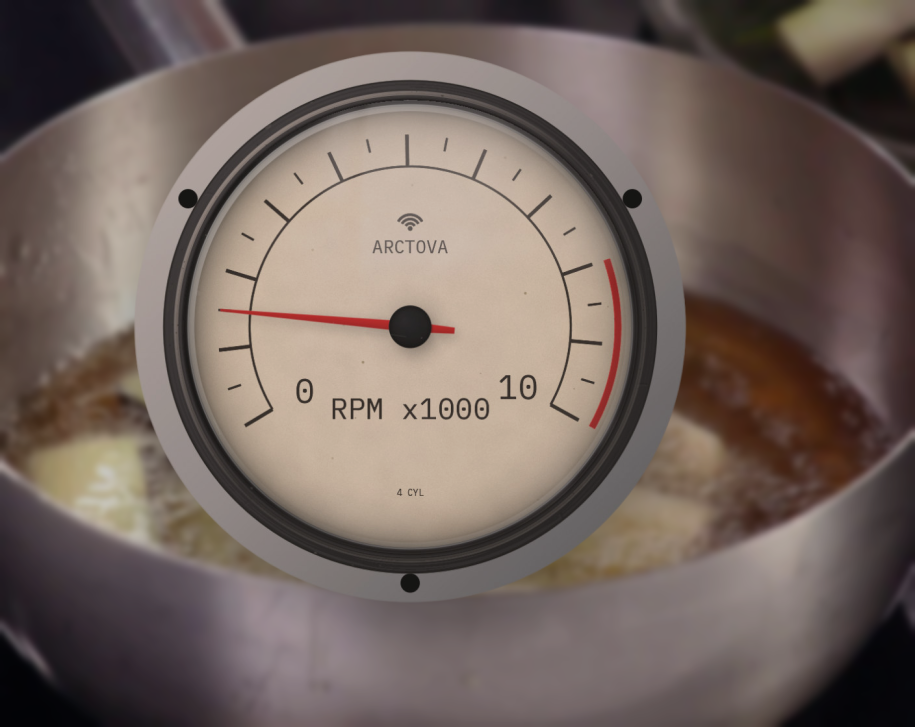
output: **1500** rpm
